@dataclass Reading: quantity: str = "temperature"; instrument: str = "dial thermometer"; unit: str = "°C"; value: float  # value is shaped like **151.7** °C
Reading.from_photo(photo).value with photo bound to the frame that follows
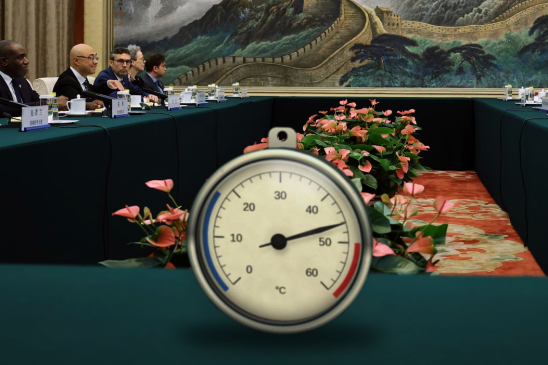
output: **46** °C
